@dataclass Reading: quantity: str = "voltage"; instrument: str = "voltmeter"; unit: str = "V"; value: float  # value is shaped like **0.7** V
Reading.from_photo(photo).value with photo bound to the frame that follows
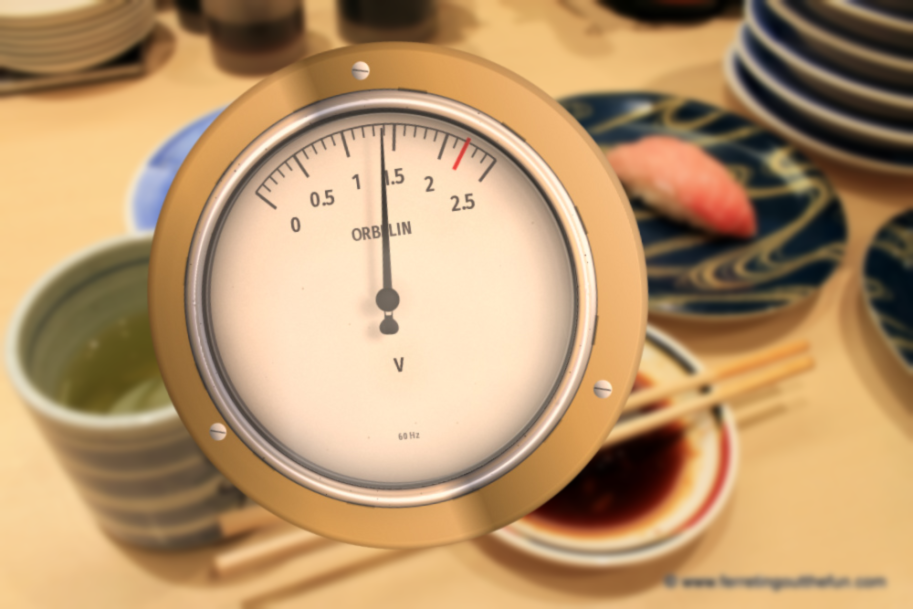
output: **1.4** V
